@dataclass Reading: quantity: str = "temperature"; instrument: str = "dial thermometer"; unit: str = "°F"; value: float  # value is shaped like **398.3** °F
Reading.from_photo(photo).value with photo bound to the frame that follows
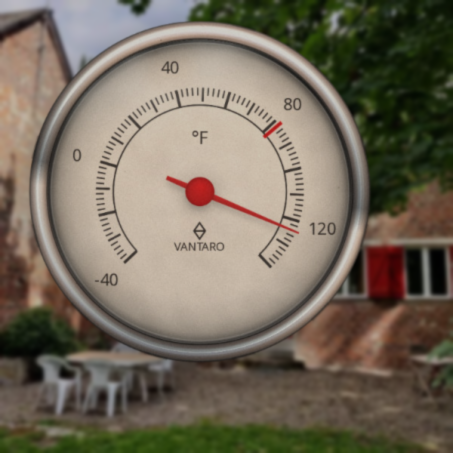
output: **124** °F
